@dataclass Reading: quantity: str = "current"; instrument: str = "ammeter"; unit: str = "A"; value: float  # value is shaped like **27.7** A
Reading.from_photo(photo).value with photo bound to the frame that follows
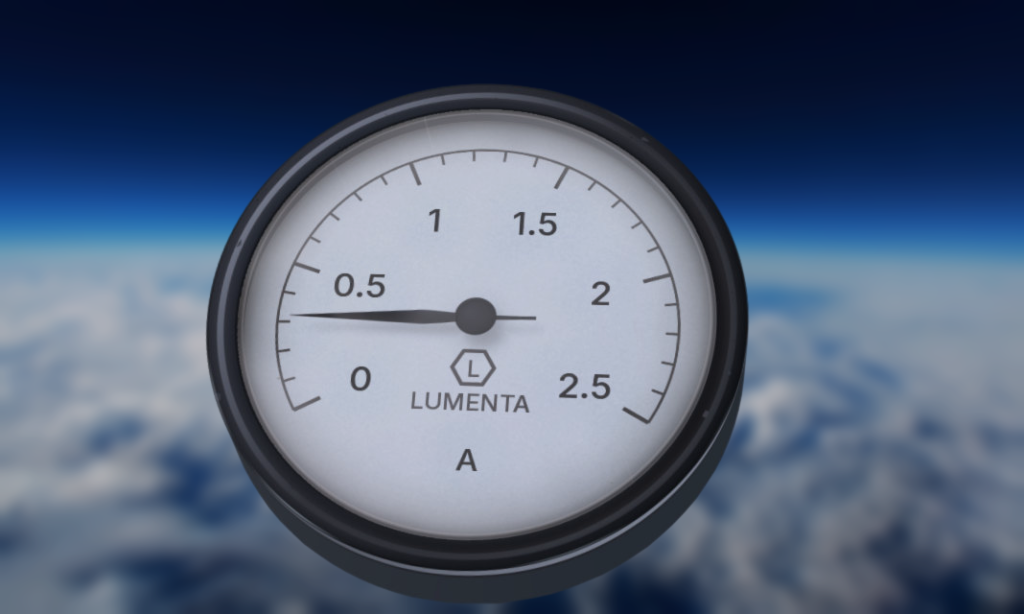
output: **0.3** A
